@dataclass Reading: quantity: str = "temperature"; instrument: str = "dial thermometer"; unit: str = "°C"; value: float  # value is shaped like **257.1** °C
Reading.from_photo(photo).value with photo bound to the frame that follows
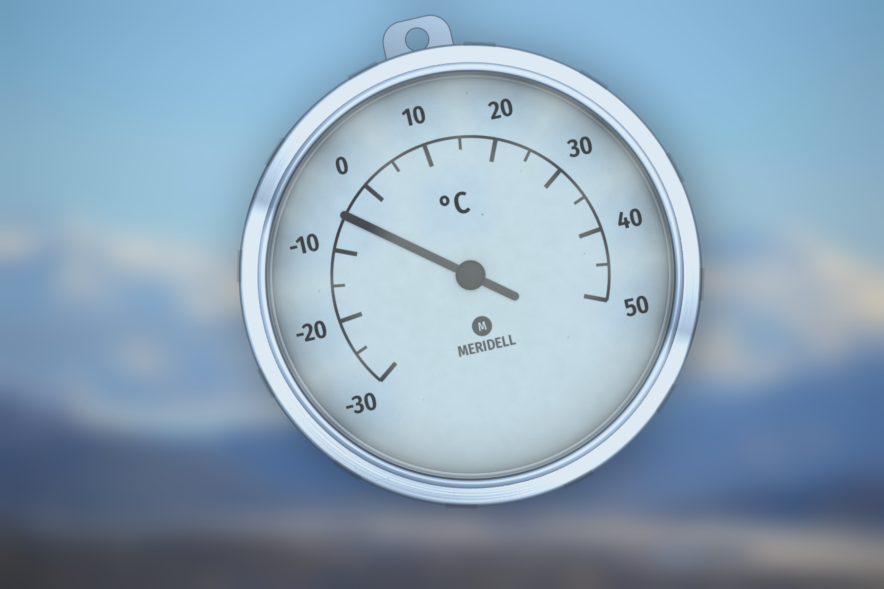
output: **-5** °C
